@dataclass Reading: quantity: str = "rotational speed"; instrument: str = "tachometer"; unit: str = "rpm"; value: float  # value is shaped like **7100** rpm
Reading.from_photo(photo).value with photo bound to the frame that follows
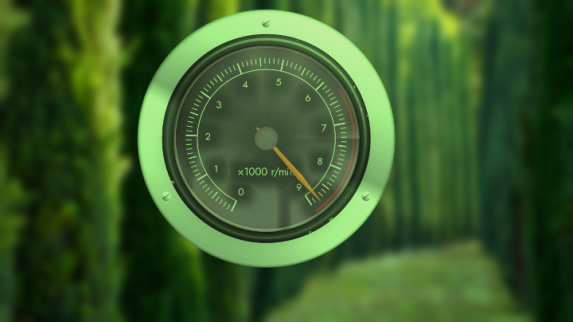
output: **8800** rpm
